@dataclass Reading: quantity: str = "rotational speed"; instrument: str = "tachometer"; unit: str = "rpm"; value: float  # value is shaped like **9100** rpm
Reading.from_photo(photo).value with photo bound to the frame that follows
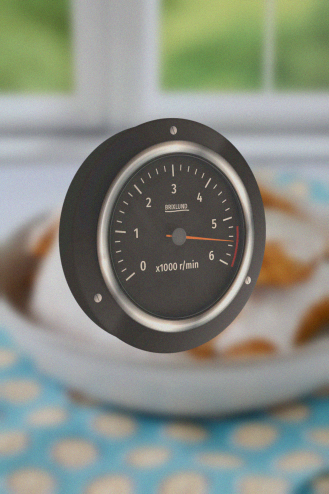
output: **5500** rpm
